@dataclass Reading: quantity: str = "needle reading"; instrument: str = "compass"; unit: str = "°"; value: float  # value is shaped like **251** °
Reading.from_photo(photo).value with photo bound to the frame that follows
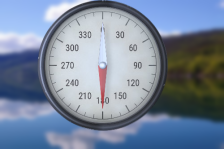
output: **180** °
